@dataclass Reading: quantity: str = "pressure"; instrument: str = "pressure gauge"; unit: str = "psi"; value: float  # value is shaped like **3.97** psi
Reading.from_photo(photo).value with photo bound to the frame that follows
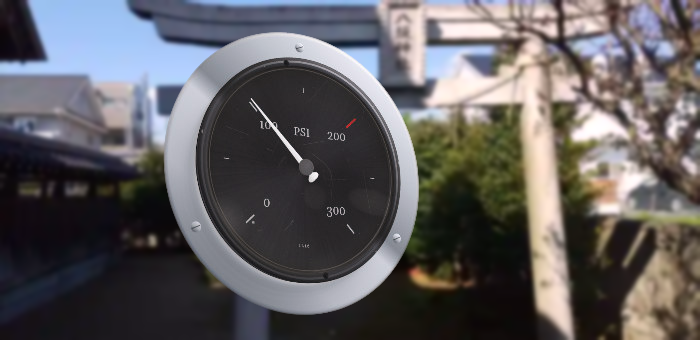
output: **100** psi
